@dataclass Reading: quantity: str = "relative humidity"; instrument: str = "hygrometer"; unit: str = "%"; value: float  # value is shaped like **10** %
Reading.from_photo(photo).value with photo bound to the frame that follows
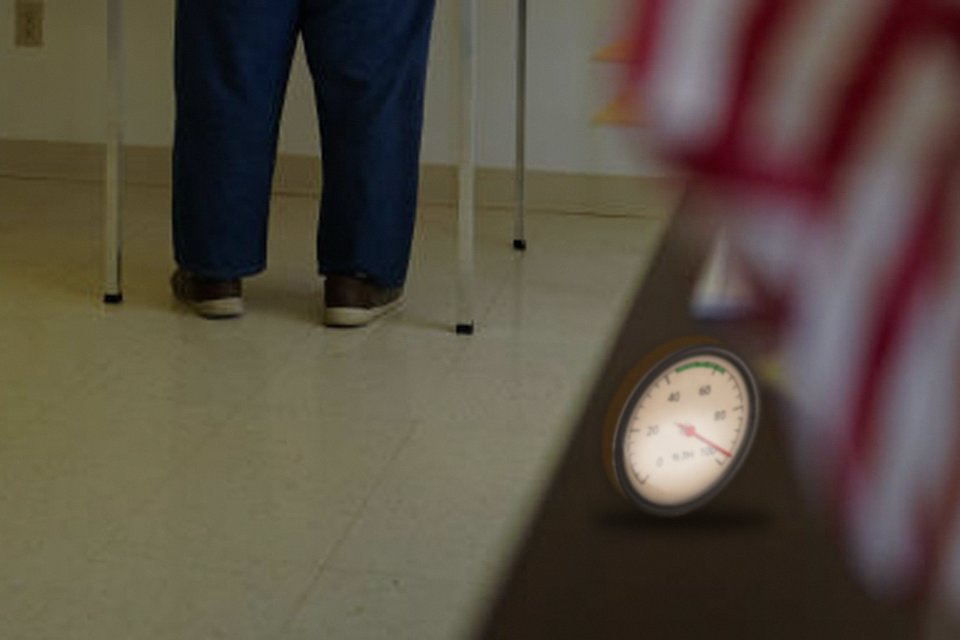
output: **96** %
